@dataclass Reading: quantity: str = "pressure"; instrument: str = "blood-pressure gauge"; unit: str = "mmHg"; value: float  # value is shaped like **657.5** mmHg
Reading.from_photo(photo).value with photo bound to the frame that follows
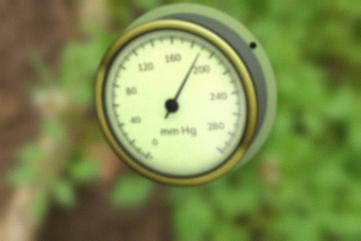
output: **190** mmHg
